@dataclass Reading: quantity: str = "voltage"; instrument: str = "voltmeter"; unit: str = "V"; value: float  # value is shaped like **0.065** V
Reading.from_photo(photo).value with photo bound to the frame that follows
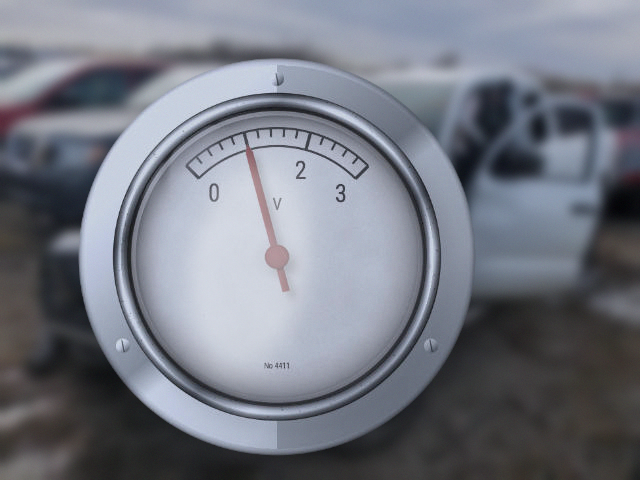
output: **1** V
